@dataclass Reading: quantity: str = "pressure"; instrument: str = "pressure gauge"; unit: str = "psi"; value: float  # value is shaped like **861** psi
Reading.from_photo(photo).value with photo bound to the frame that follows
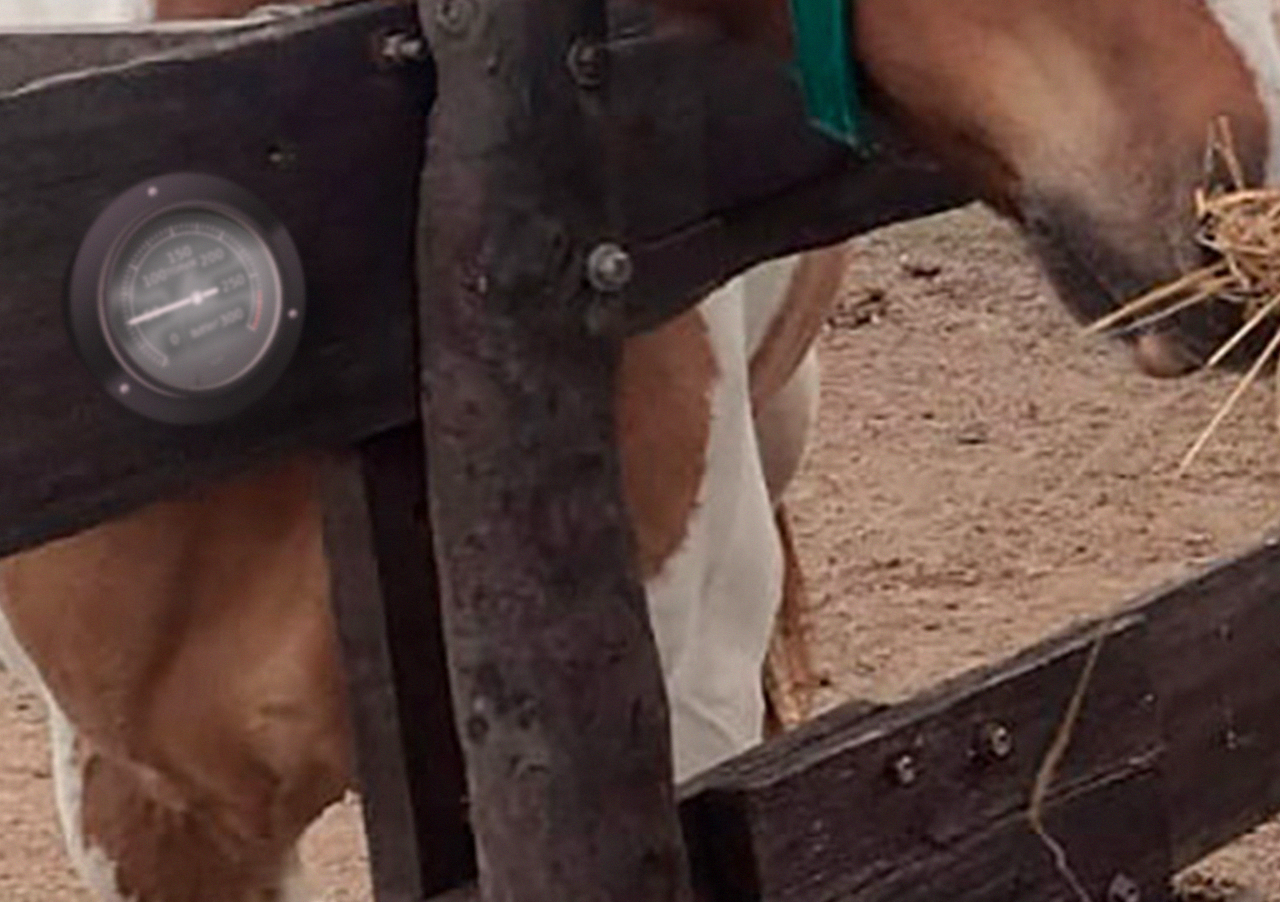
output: **50** psi
